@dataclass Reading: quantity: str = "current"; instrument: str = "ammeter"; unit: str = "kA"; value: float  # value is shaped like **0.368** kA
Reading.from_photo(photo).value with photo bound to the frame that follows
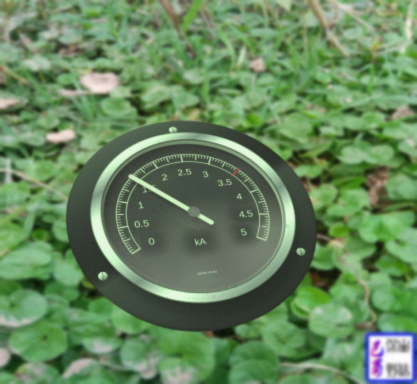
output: **1.5** kA
